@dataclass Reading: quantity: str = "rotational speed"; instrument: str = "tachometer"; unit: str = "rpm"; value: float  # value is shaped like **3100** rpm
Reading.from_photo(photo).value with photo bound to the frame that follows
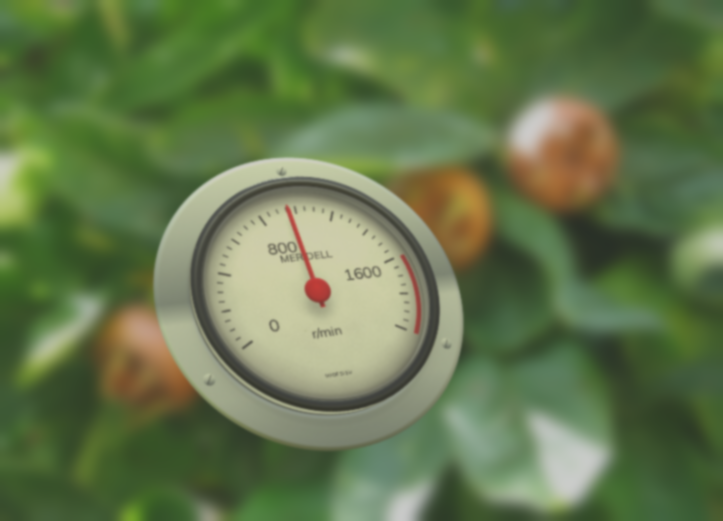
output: **950** rpm
